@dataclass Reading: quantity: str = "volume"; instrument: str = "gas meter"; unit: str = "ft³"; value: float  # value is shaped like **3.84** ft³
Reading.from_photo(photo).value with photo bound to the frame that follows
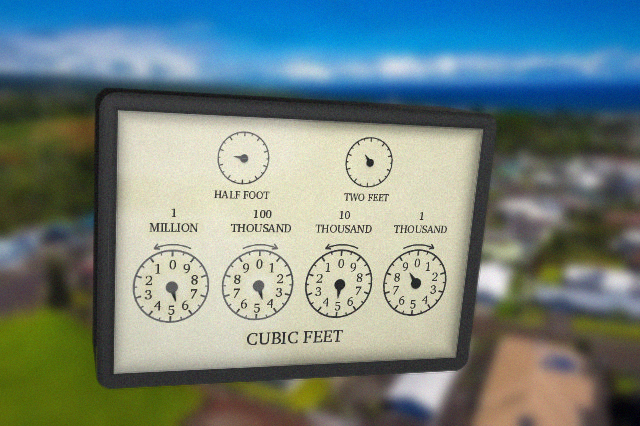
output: **544900** ft³
